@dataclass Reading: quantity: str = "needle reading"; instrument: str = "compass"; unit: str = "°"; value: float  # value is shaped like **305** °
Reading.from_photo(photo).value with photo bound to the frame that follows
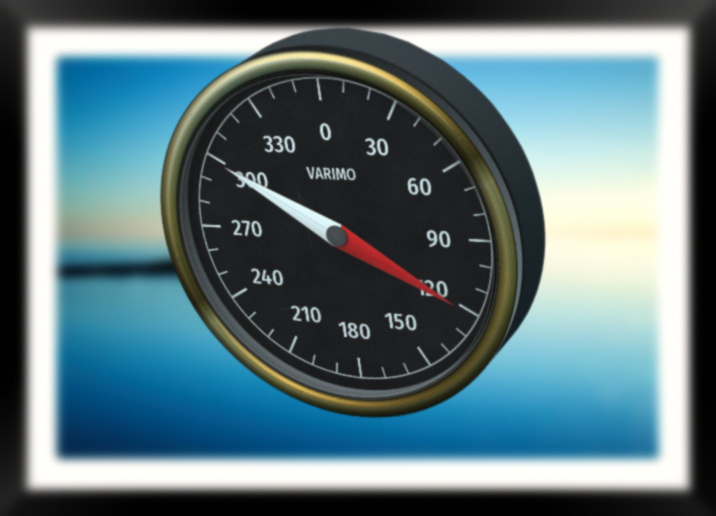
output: **120** °
